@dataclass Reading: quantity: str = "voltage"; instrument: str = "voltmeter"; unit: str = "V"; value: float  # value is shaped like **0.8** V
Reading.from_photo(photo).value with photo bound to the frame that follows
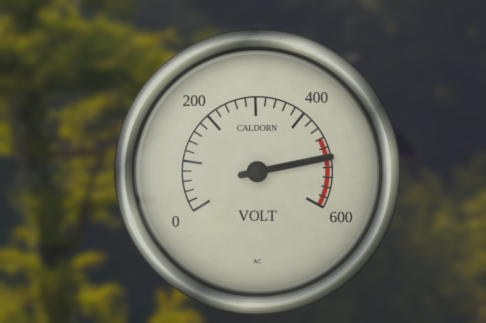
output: **500** V
